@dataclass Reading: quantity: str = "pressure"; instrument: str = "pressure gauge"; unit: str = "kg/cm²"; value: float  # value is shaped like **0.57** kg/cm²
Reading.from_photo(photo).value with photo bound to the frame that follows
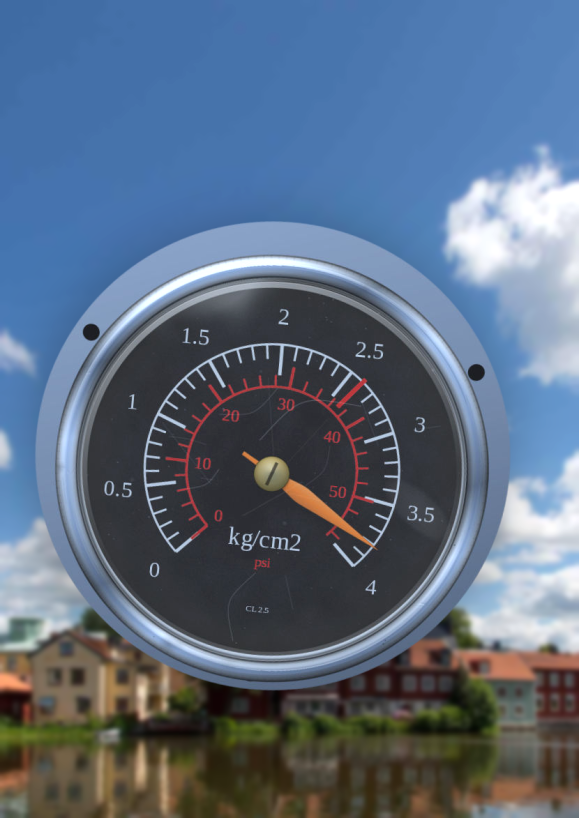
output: **3.8** kg/cm²
